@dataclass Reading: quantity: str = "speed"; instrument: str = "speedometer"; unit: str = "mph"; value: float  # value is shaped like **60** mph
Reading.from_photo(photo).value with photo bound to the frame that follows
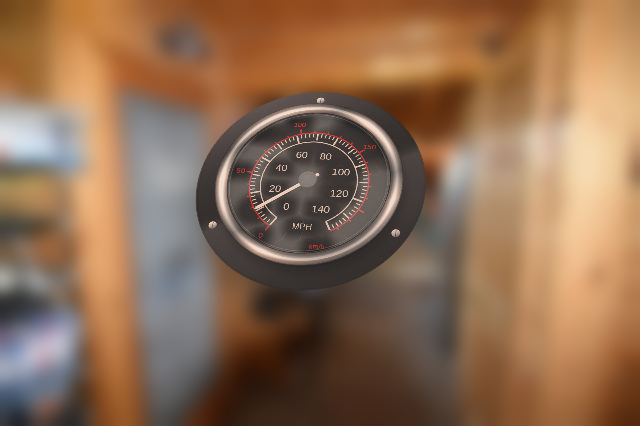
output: **10** mph
